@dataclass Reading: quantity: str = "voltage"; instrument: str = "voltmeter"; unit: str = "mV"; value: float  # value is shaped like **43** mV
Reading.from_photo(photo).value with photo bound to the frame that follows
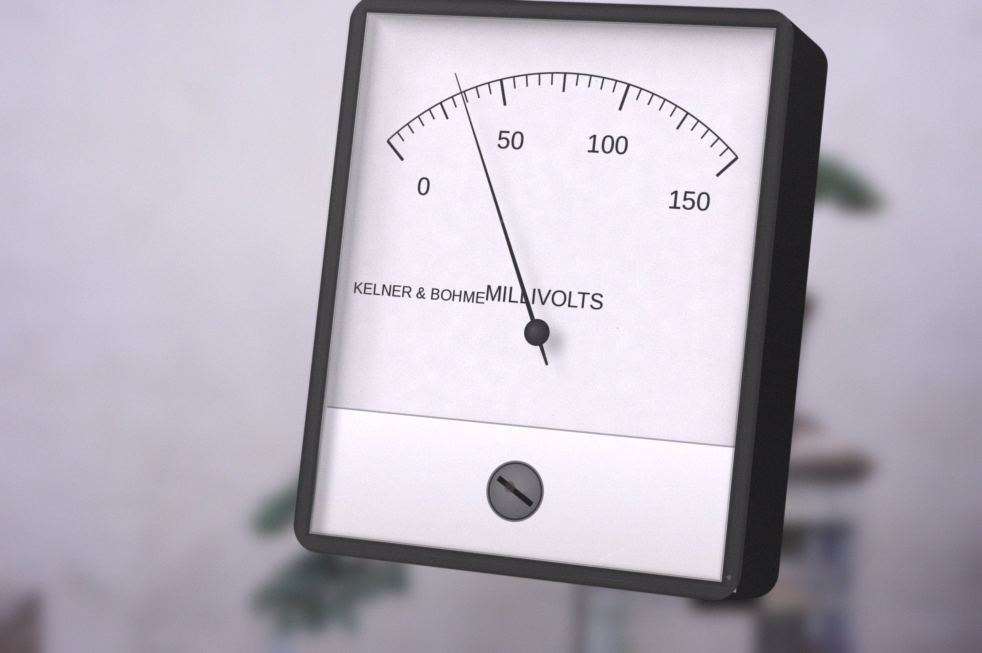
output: **35** mV
